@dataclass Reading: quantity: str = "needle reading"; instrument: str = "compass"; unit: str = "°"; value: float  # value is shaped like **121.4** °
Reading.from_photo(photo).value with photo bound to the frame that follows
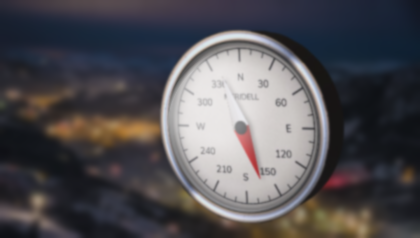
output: **160** °
